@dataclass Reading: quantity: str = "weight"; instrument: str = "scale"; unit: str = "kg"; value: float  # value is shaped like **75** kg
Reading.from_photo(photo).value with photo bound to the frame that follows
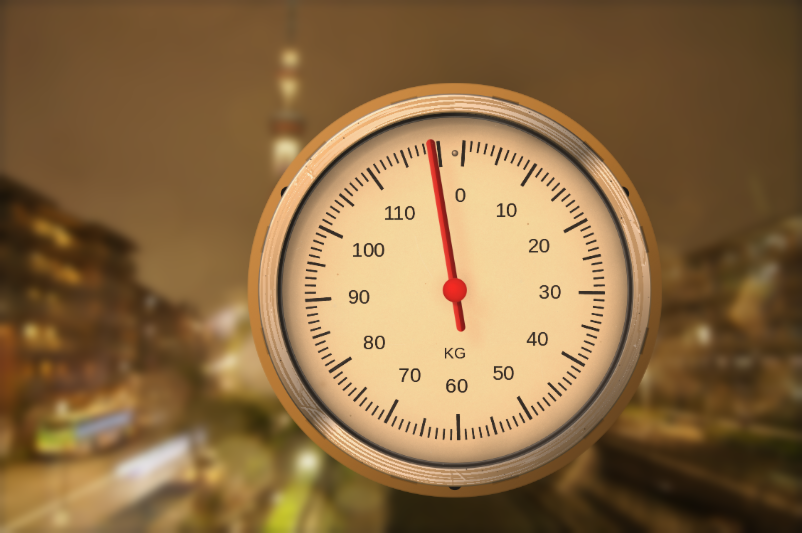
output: **119** kg
